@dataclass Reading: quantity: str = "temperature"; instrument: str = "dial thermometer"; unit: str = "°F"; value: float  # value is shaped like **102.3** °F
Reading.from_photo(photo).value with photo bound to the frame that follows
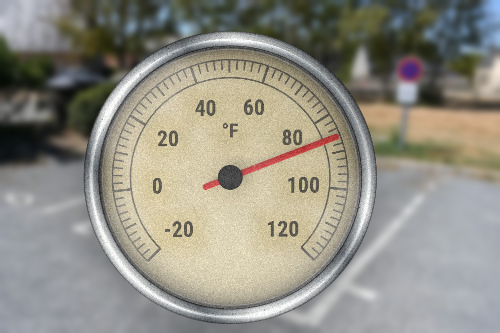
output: **86** °F
